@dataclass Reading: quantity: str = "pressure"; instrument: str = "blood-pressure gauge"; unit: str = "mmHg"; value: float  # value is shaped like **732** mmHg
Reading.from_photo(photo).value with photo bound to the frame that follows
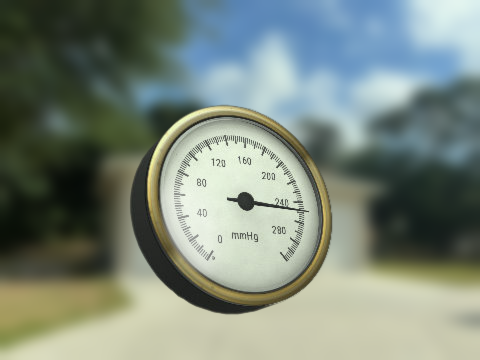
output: **250** mmHg
